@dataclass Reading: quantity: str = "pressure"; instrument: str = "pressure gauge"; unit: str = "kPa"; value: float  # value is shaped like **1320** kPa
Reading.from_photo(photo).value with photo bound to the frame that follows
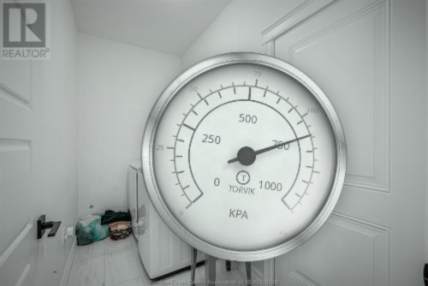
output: **750** kPa
